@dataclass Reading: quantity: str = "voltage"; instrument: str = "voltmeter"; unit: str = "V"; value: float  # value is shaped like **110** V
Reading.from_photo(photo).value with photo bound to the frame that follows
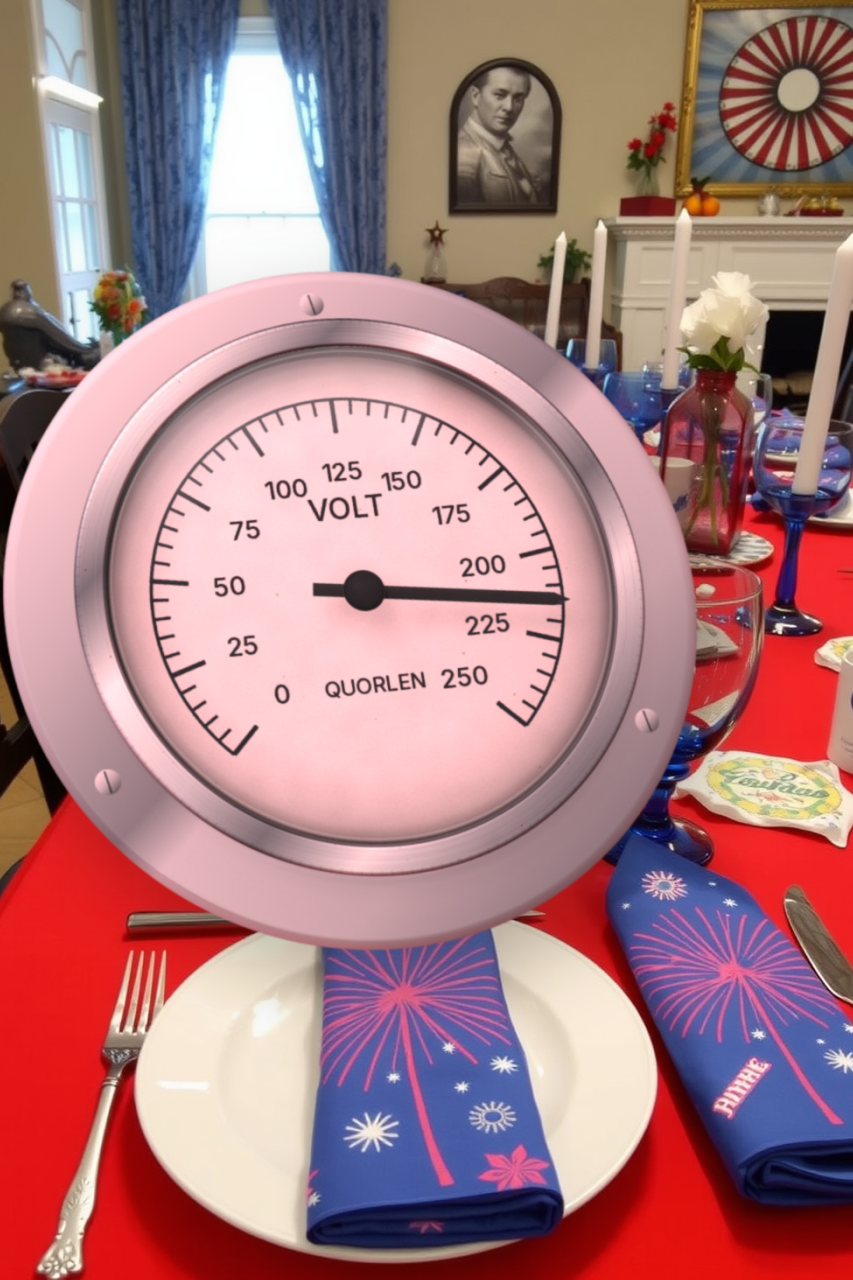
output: **215** V
